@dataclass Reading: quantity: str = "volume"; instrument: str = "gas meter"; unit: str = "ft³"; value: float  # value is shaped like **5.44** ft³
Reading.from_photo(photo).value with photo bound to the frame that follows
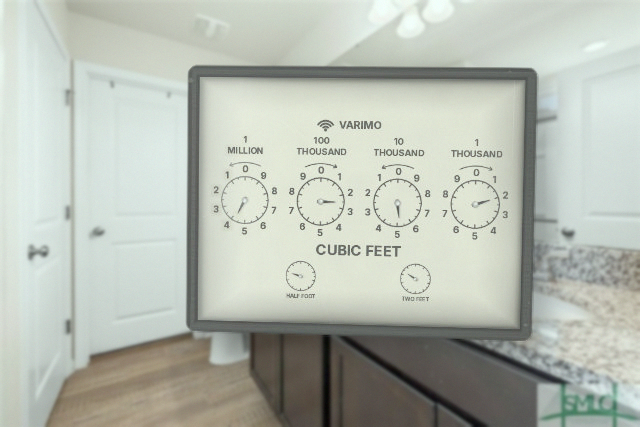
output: **425200** ft³
